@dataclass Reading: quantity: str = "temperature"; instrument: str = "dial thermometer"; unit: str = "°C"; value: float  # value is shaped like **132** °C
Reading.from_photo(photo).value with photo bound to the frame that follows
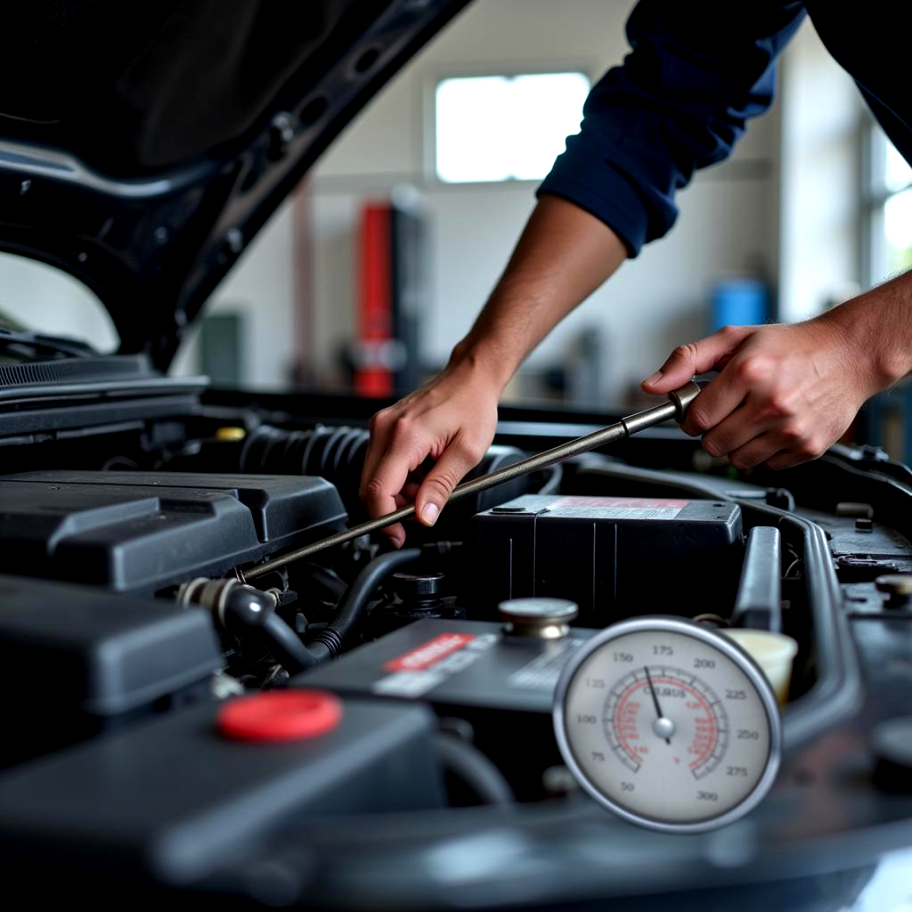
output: **162.5** °C
